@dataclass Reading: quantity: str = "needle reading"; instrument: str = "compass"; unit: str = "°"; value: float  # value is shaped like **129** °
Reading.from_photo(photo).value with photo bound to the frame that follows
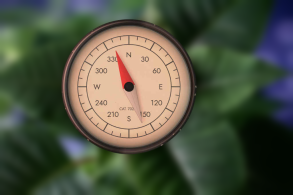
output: **340** °
